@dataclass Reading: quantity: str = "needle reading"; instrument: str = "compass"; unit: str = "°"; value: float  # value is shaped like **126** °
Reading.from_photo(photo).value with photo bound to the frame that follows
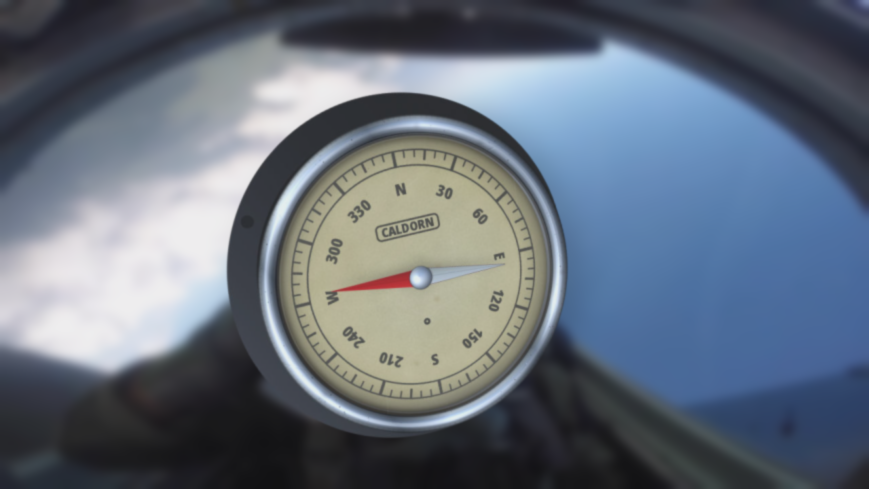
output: **275** °
